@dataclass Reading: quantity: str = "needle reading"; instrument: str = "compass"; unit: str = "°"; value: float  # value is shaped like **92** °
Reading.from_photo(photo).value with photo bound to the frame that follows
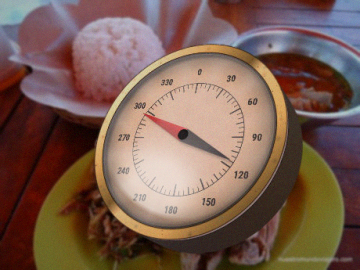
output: **295** °
